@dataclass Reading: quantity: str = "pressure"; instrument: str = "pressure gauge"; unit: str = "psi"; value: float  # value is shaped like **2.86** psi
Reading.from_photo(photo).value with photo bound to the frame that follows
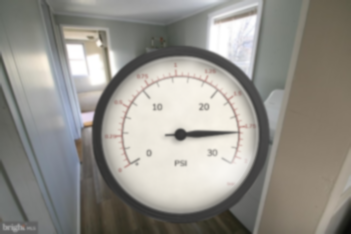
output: **26** psi
